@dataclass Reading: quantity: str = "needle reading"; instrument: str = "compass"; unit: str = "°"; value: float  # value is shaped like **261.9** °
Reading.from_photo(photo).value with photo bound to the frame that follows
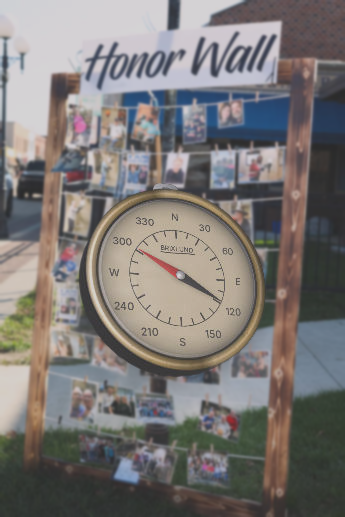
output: **300** °
